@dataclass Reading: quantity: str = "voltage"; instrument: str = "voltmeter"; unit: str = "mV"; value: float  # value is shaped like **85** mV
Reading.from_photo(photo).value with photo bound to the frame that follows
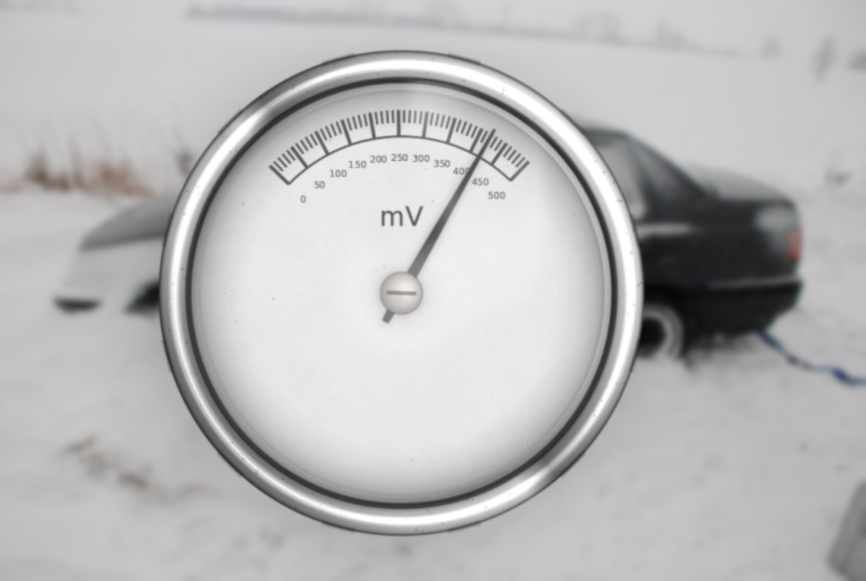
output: **420** mV
